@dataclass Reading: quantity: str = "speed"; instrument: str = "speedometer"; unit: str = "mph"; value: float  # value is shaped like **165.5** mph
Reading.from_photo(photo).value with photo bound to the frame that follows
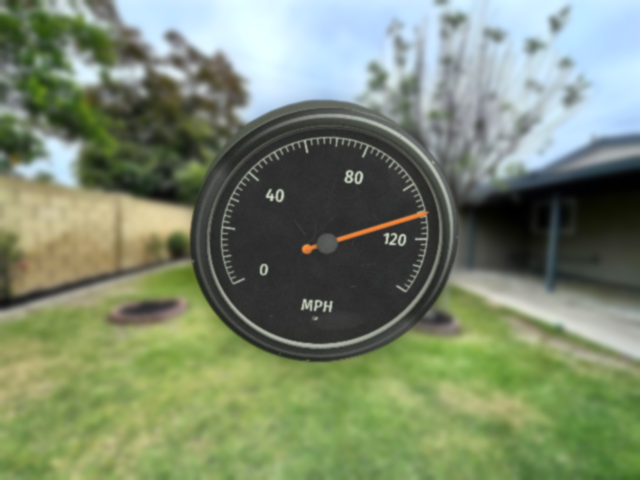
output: **110** mph
